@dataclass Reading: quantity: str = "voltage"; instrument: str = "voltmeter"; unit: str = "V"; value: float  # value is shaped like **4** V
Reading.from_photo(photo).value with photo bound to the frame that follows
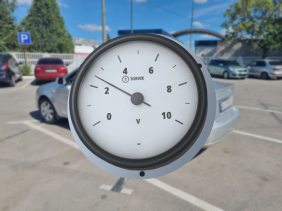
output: **2.5** V
